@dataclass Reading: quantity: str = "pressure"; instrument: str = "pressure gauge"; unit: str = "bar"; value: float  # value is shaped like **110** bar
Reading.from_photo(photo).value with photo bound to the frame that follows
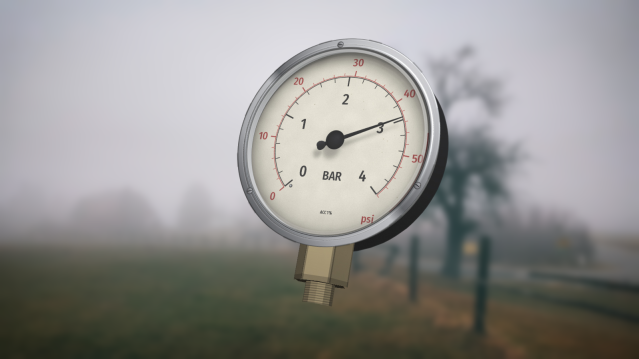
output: **3** bar
